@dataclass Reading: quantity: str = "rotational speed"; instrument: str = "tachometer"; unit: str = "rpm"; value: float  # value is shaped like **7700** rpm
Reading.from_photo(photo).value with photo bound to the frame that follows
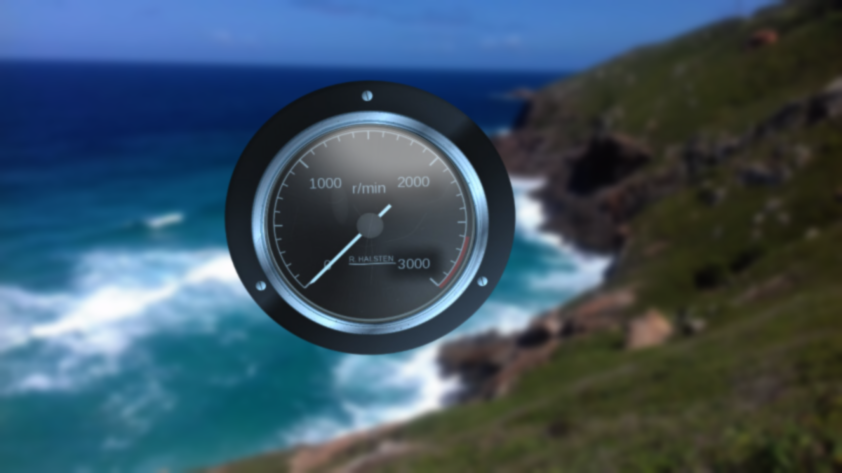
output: **0** rpm
